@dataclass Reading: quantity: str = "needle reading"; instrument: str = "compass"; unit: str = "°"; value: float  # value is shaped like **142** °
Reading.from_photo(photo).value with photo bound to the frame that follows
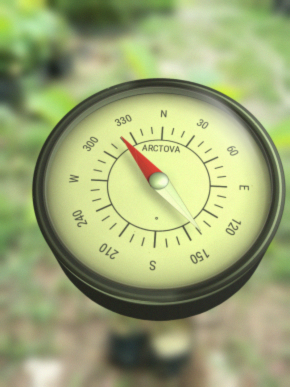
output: **320** °
